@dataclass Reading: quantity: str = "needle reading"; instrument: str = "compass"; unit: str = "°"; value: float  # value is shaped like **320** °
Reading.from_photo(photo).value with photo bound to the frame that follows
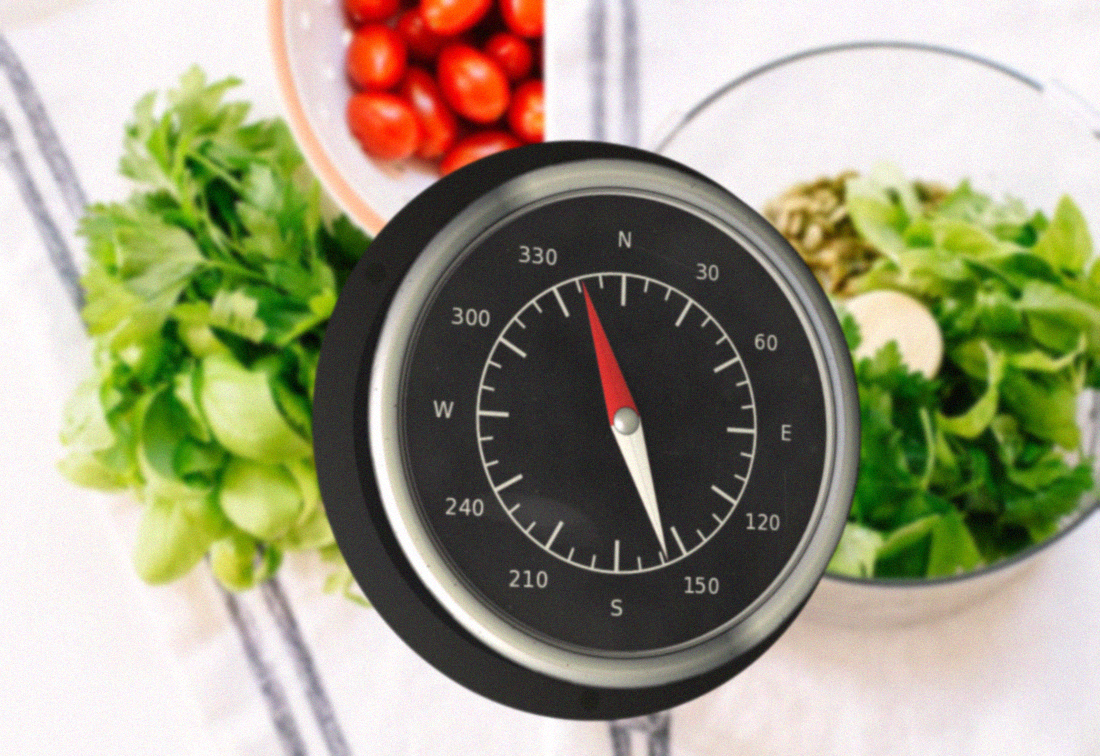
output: **340** °
